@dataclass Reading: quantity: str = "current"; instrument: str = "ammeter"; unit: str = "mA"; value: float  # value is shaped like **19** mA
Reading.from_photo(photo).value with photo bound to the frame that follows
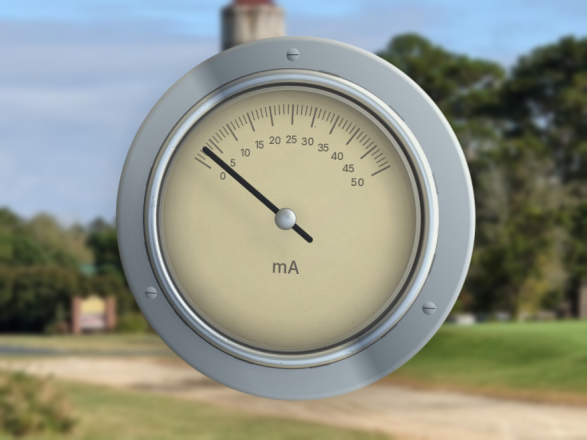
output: **3** mA
